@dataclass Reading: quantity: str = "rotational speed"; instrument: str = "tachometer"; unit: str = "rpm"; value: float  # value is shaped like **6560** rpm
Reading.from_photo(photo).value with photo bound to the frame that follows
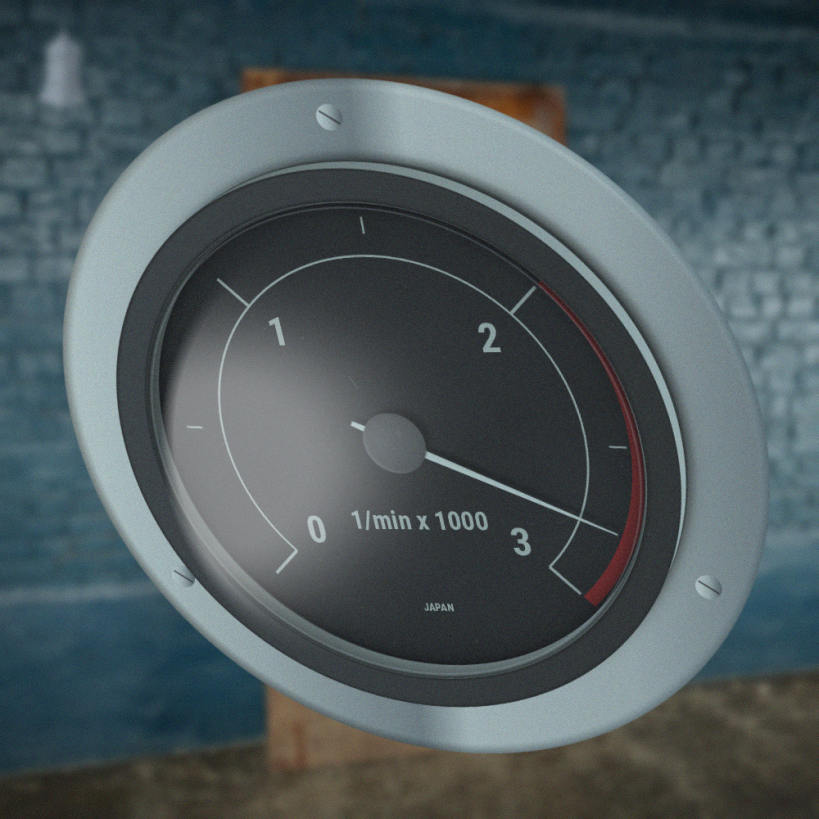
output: **2750** rpm
